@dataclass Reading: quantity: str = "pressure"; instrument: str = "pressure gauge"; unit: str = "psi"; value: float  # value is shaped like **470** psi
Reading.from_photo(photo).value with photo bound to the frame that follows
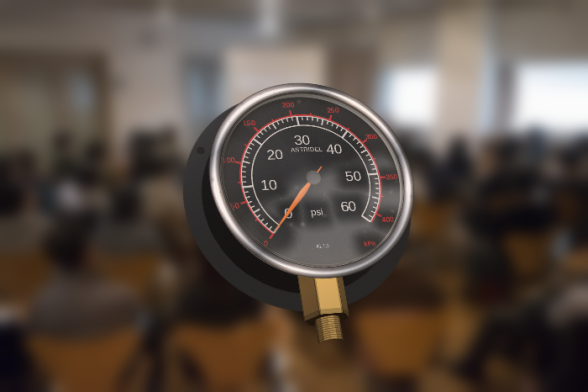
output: **0** psi
